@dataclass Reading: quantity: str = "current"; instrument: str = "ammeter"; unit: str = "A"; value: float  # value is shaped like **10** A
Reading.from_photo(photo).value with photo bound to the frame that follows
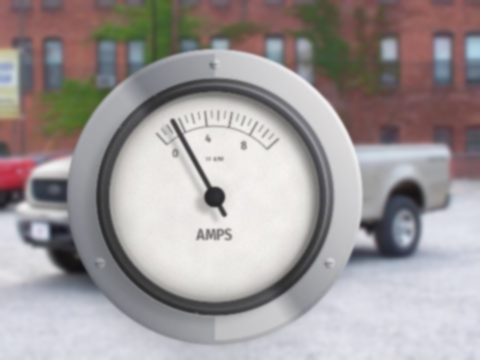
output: **1.5** A
